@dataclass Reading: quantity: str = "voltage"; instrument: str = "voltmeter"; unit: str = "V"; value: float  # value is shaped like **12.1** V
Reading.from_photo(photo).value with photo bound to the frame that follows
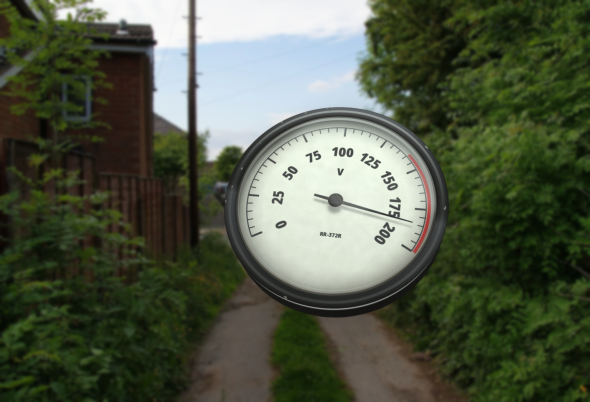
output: **185** V
